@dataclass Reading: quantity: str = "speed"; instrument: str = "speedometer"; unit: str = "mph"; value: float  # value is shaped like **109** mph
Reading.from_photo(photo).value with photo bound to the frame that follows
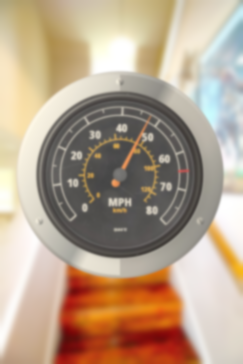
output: **47.5** mph
